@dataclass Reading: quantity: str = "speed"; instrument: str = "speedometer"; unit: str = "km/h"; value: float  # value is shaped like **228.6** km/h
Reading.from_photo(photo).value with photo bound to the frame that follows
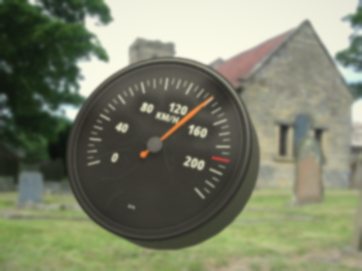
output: **140** km/h
